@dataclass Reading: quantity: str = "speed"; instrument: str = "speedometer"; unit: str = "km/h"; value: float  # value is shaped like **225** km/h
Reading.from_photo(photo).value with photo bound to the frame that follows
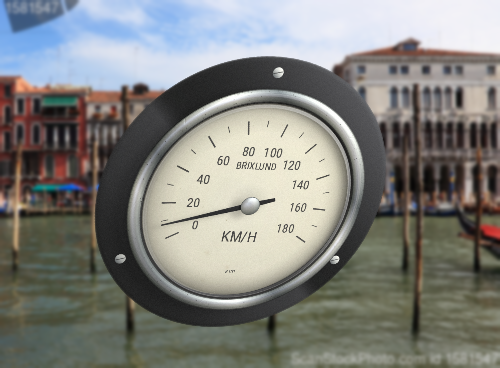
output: **10** km/h
